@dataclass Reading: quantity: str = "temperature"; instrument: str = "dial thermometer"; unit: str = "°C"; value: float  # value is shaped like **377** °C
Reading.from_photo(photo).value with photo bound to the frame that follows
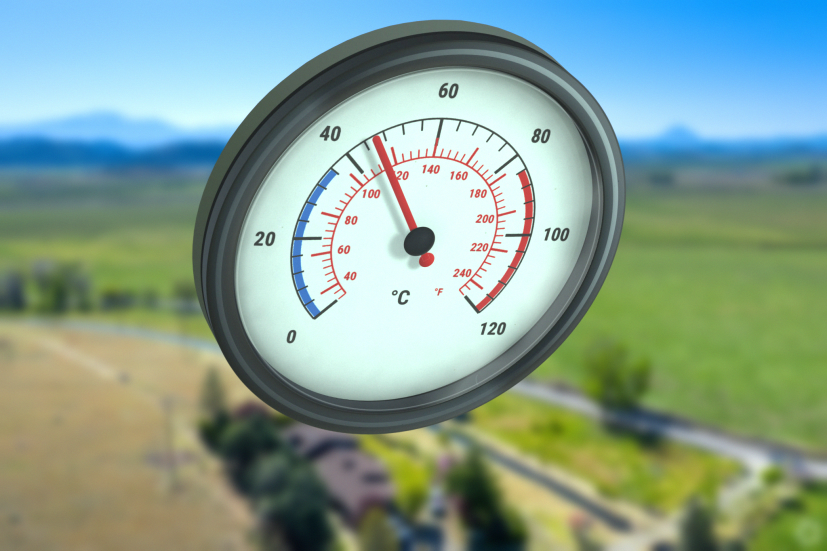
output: **46** °C
